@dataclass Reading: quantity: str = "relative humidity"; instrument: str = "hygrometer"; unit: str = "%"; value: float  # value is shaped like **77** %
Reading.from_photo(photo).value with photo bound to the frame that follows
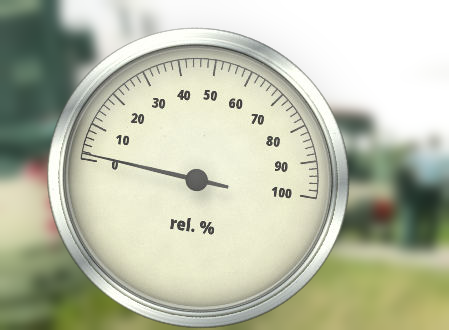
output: **2** %
